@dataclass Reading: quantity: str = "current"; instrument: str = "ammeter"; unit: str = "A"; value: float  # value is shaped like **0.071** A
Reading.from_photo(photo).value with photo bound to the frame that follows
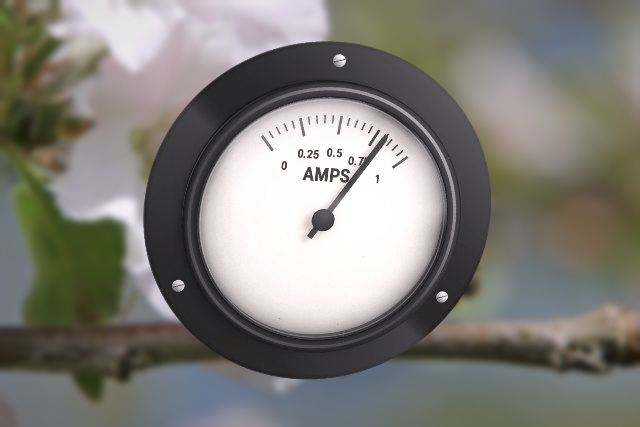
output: **0.8** A
